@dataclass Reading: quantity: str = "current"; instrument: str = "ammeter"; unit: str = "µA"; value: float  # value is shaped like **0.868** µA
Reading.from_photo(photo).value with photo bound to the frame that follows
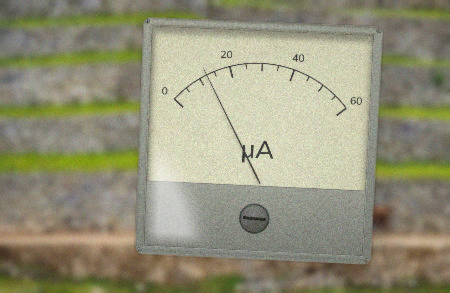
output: **12.5** µA
